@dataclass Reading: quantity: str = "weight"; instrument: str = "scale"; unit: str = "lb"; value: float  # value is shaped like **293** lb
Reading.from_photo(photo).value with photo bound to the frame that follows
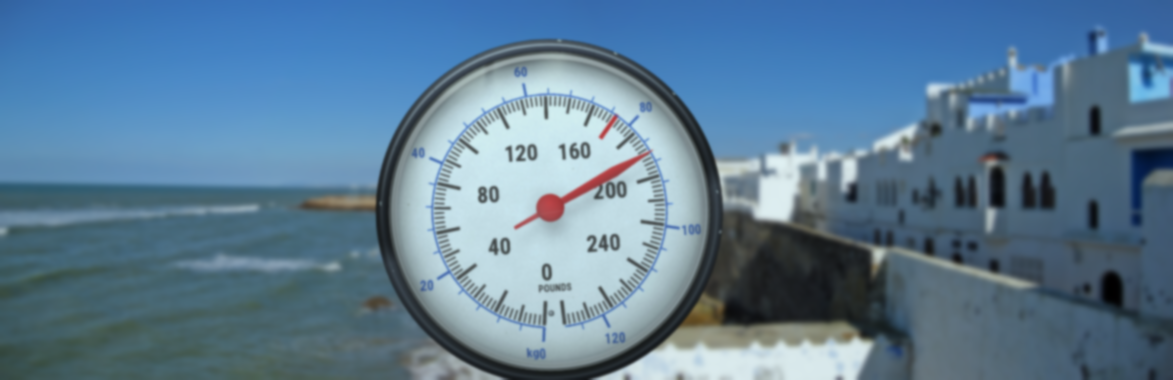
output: **190** lb
